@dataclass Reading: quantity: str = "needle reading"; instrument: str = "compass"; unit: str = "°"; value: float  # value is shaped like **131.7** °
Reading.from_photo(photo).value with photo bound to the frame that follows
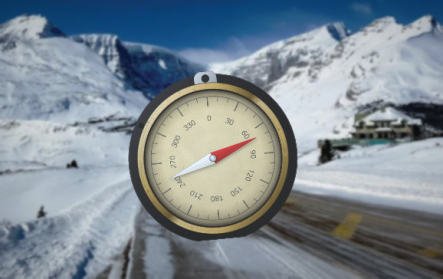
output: **70** °
